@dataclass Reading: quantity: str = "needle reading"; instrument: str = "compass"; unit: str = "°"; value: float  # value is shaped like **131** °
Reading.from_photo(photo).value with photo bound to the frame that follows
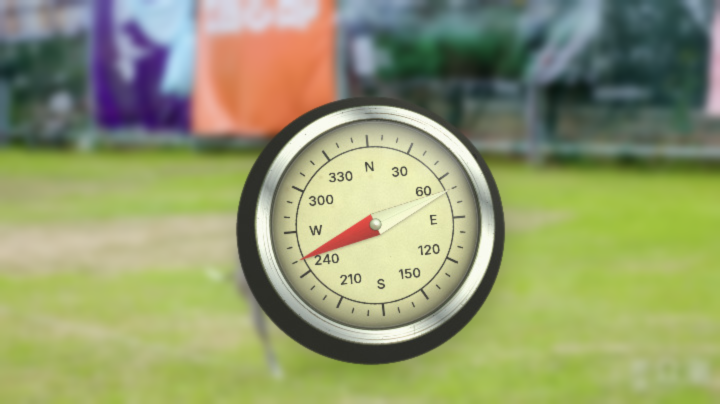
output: **250** °
